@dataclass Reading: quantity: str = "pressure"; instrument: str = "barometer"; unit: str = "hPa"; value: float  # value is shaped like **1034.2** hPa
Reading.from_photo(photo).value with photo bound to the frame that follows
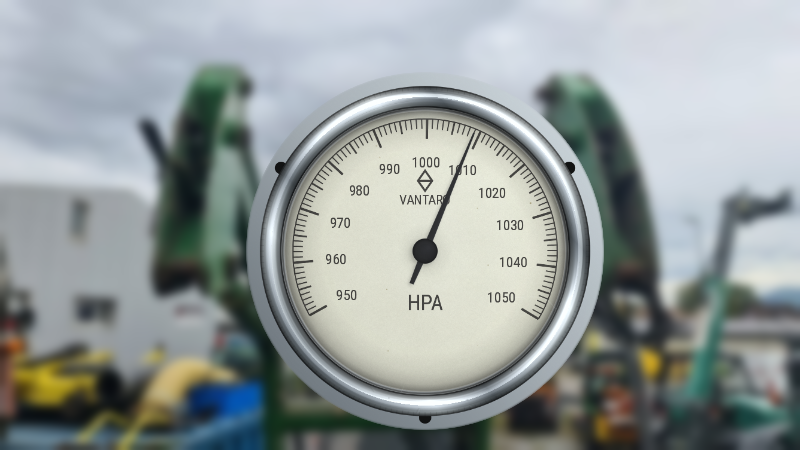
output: **1009** hPa
